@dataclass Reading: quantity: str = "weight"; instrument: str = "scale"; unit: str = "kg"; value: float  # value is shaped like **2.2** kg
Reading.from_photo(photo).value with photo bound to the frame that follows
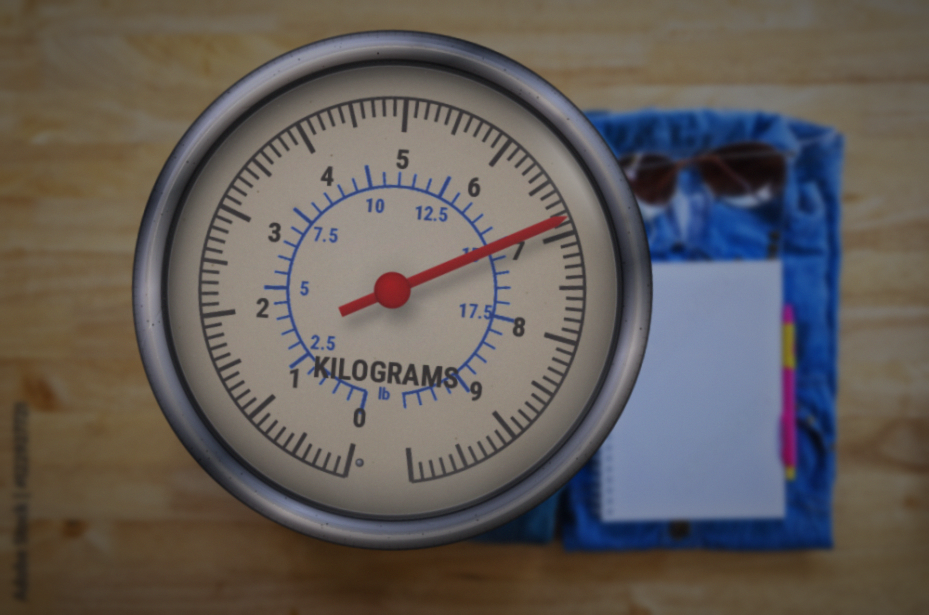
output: **6.85** kg
